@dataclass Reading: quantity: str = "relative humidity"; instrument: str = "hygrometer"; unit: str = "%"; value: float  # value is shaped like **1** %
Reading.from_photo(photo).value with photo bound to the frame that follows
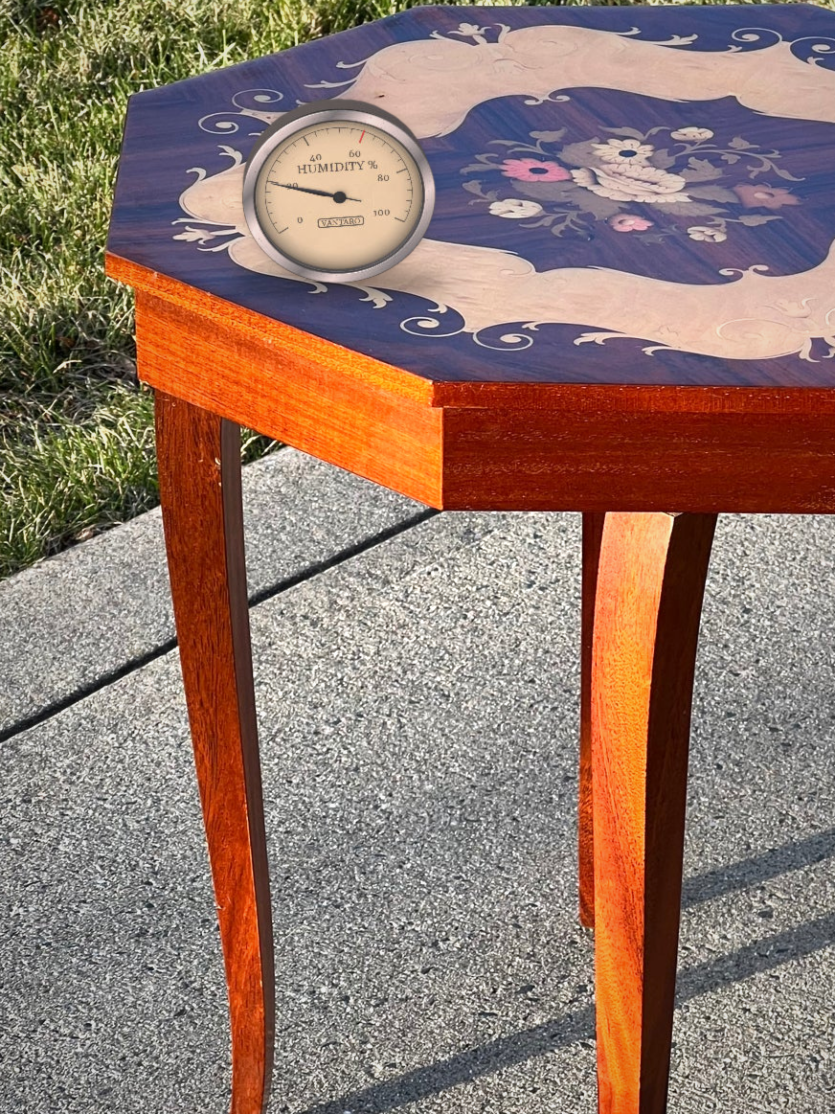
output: **20** %
